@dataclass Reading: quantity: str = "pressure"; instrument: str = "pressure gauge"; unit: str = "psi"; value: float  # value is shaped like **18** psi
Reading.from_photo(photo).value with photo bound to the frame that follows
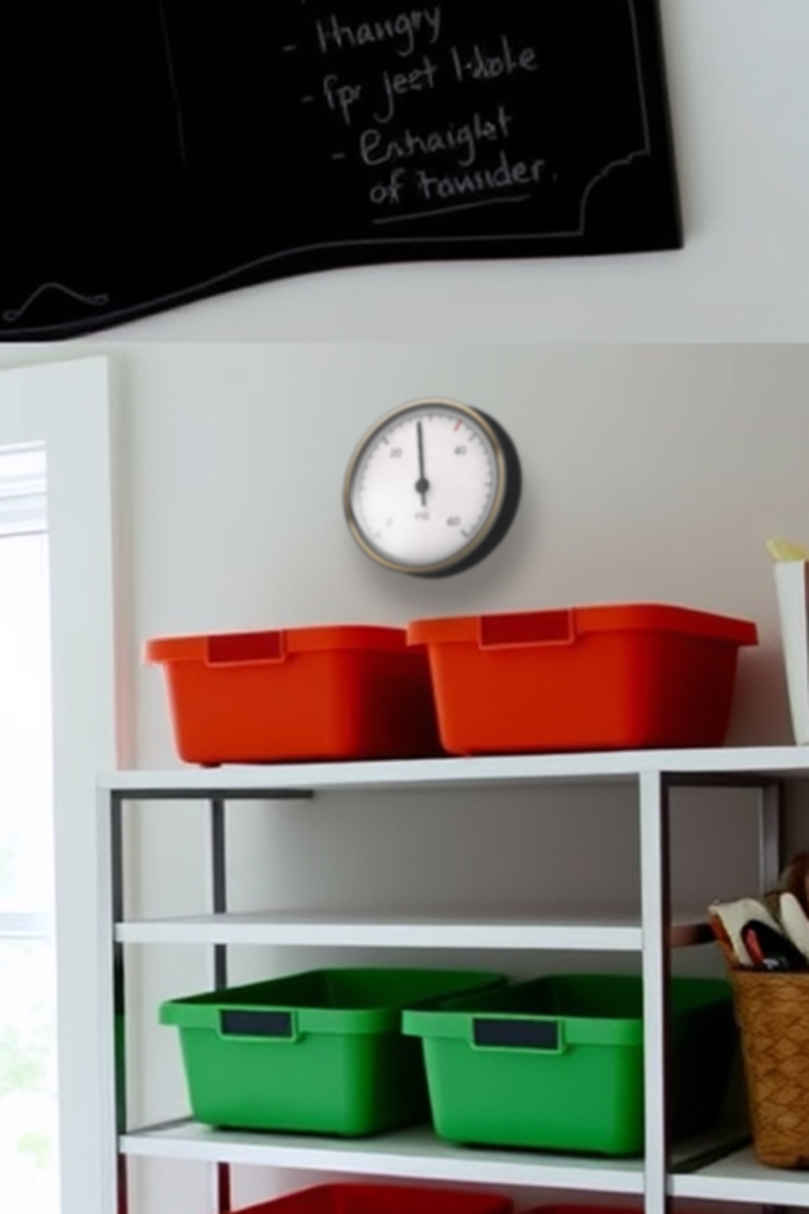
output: **28** psi
